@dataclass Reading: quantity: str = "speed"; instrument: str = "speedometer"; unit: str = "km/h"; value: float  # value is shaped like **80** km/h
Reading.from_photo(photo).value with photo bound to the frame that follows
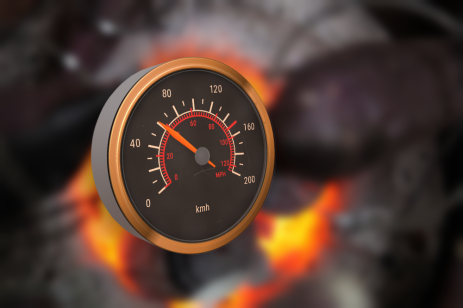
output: **60** km/h
